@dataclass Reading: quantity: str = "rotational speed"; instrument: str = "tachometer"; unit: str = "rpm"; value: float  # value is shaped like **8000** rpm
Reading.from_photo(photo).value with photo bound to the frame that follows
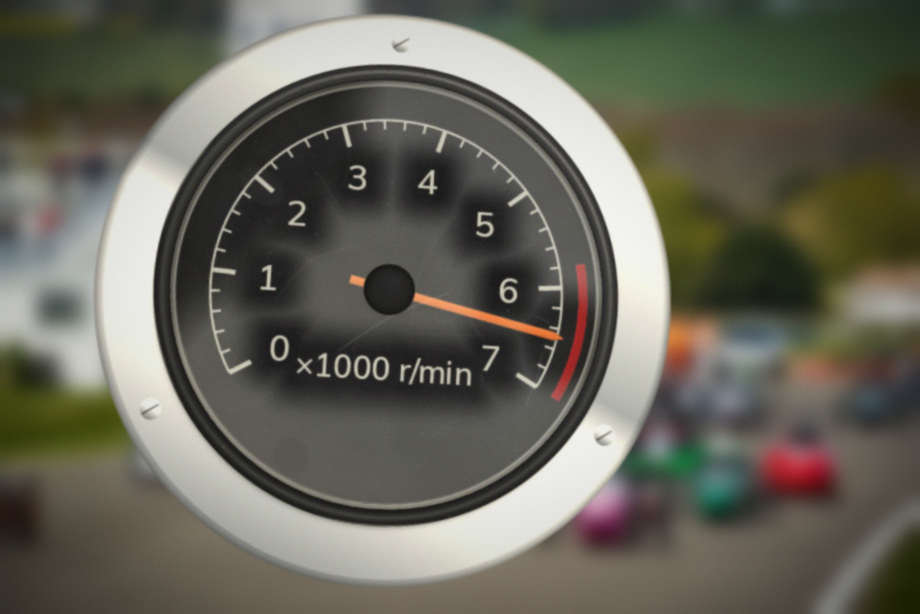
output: **6500** rpm
